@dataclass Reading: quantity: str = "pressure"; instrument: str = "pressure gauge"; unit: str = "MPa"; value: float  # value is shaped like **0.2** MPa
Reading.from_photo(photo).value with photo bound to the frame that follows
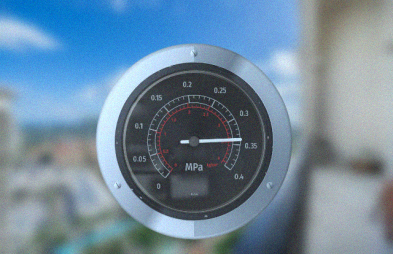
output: **0.34** MPa
